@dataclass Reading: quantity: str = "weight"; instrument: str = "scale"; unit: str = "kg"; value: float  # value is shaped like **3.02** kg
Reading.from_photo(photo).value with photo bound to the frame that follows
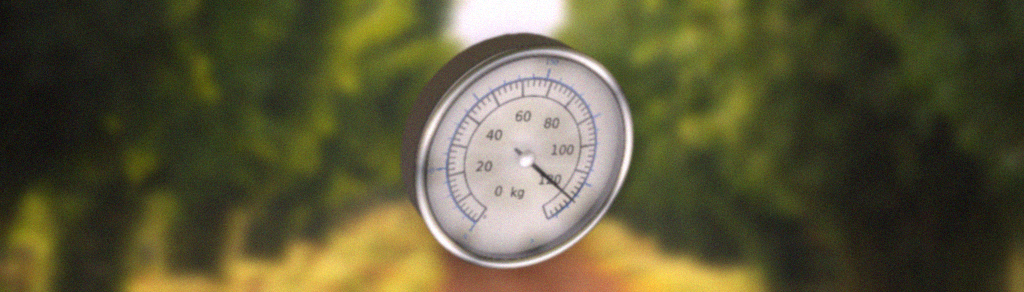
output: **120** kg
